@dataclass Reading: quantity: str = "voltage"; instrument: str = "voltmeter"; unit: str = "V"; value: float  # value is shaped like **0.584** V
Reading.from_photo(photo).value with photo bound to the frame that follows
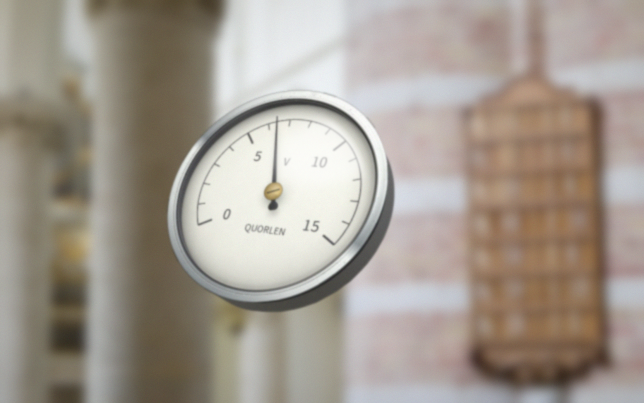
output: **6.5** V
